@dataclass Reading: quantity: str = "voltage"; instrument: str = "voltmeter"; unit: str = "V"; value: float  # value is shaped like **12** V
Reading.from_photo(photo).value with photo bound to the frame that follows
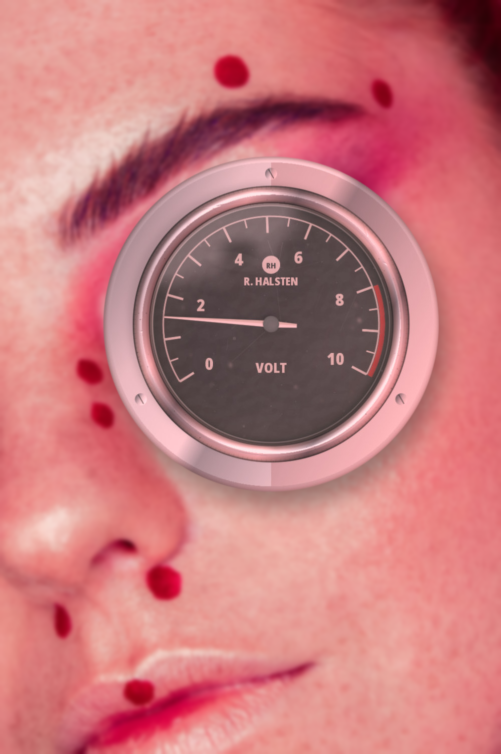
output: **1.5** V
